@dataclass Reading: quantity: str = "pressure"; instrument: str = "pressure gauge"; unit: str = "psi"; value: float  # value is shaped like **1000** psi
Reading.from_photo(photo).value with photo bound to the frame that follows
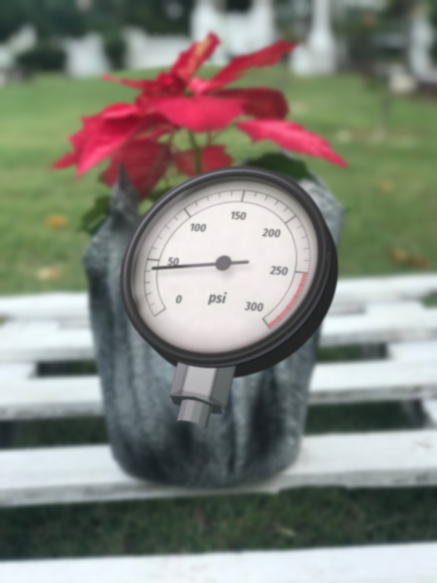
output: **40** psi
